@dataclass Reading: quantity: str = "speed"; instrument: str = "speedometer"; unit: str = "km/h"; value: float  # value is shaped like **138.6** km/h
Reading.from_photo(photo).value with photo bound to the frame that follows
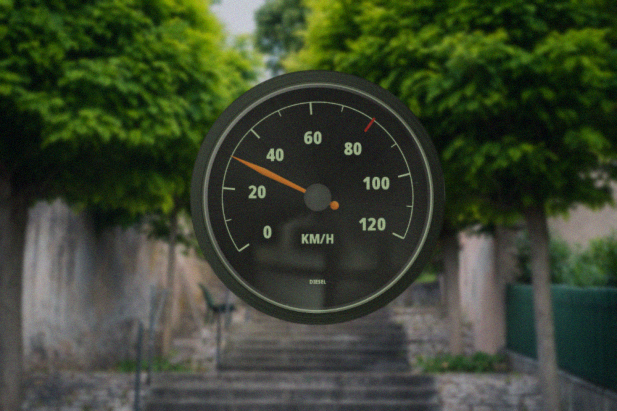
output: **30** km/h
